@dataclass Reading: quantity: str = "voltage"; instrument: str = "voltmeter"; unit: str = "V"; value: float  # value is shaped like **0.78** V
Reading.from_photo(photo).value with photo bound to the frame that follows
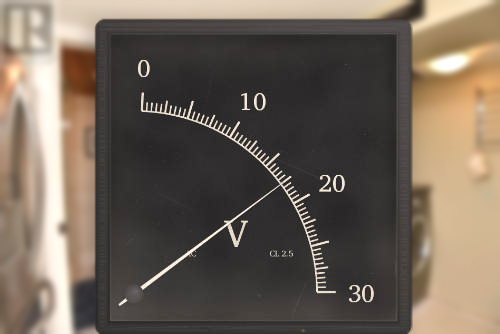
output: **17.5** V
